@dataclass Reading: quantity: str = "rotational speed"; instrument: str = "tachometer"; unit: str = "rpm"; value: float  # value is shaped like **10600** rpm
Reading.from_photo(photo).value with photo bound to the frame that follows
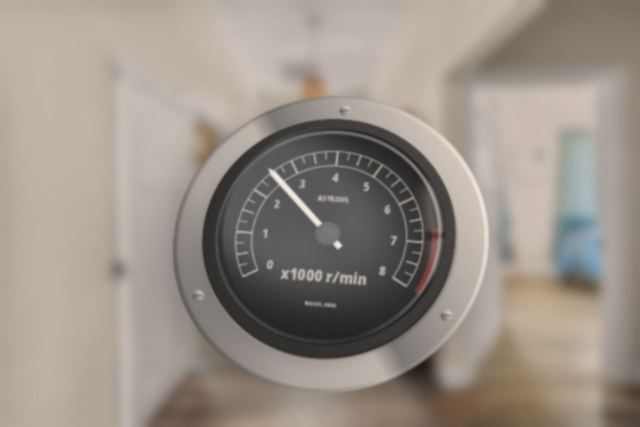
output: **2500** rpm
